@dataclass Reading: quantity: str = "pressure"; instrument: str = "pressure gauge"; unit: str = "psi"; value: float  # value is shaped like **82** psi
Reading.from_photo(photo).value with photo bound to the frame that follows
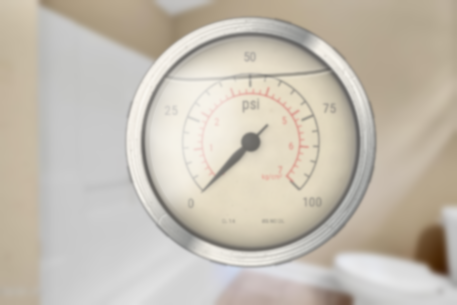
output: **0** psi
